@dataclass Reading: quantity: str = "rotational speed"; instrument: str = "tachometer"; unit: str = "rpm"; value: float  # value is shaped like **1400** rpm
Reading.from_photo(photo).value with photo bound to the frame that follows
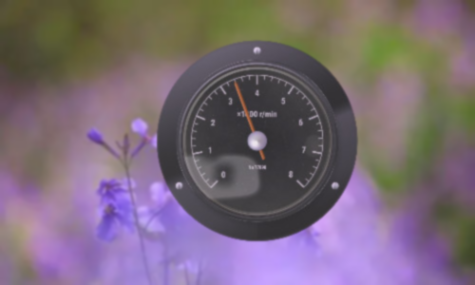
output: **3400** rpm
